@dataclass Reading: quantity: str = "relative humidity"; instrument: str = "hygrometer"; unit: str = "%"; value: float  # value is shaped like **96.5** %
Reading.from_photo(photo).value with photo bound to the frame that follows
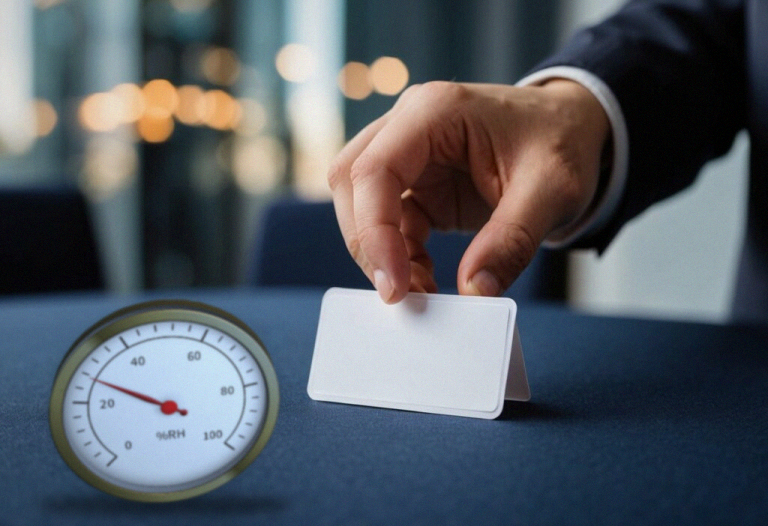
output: **28** %
